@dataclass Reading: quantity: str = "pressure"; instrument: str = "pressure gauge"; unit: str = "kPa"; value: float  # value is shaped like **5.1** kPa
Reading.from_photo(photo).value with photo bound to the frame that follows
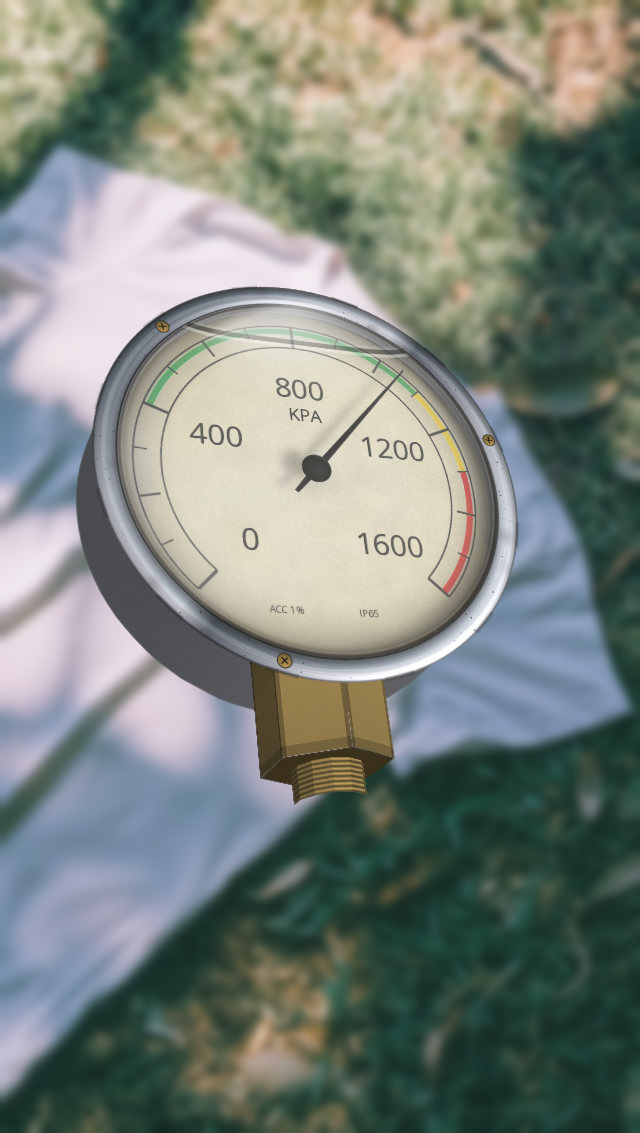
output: **1050** kPa
